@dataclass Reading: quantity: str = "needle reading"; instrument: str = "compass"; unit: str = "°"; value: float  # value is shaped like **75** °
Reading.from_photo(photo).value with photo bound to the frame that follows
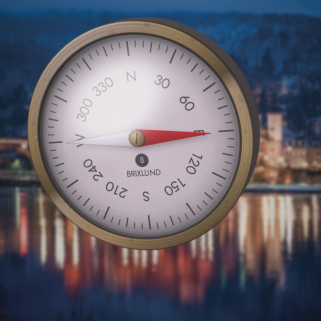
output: **90** °
